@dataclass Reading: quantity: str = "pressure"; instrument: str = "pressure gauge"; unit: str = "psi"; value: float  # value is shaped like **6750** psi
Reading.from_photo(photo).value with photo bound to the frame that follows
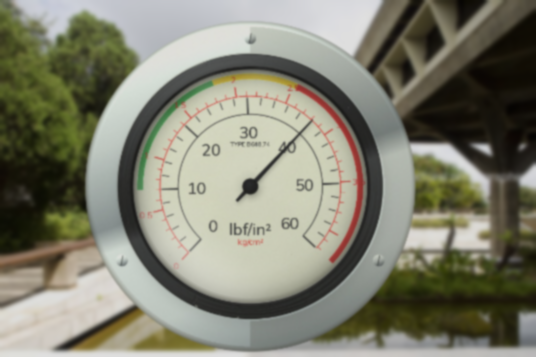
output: **40** psi
